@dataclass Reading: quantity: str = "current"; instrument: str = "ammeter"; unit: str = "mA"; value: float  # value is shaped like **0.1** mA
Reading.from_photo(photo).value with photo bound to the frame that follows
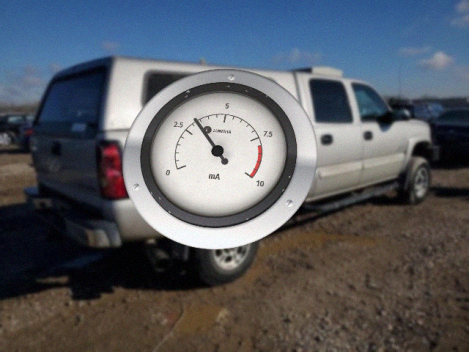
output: **3.25** mA
